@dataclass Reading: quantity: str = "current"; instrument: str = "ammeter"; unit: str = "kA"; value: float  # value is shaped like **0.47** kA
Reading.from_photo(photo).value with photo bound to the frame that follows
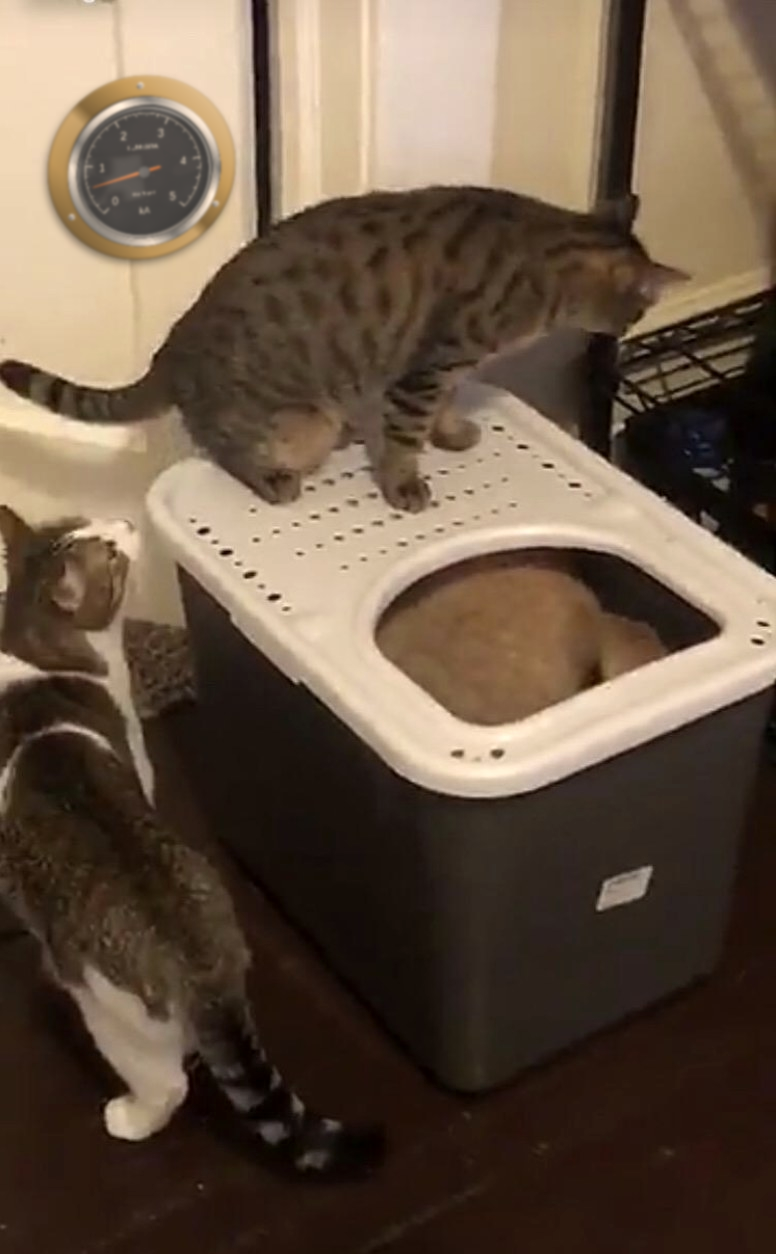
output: **0.6** kA
